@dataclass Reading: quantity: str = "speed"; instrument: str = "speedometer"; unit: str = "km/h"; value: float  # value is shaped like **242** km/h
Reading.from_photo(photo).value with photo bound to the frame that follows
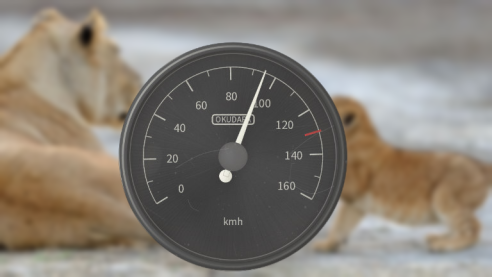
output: **95** km/h
